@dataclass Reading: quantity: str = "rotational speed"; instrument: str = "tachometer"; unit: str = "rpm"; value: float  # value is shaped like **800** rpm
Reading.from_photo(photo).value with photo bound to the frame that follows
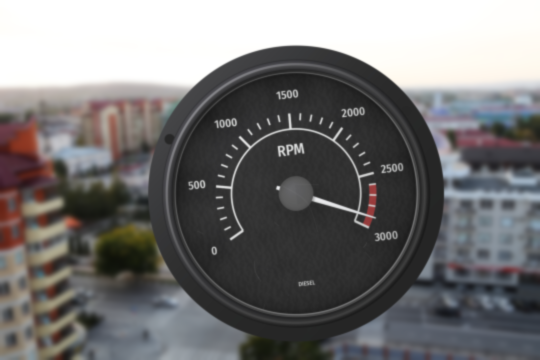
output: **2900** rpm
